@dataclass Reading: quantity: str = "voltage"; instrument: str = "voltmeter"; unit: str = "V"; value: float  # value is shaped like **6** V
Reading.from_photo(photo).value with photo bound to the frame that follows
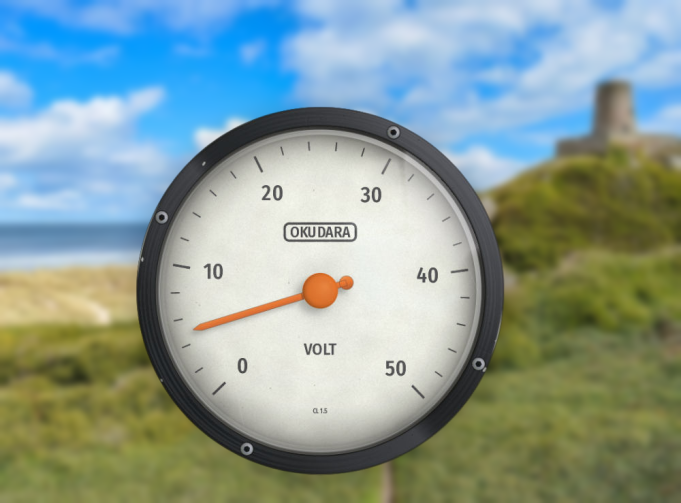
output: **5** V
